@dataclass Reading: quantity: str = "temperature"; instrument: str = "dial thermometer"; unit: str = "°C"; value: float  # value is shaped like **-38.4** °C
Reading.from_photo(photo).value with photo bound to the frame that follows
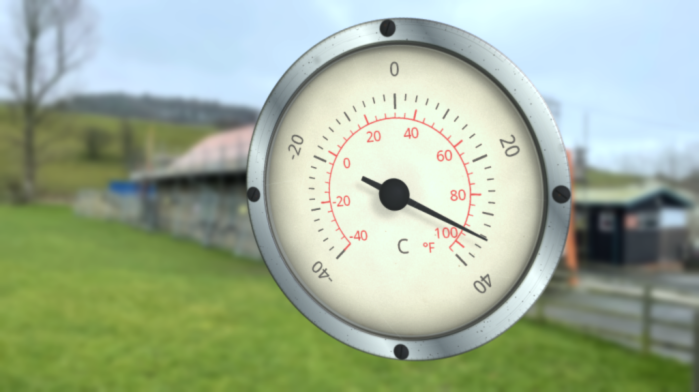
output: **34** °C
